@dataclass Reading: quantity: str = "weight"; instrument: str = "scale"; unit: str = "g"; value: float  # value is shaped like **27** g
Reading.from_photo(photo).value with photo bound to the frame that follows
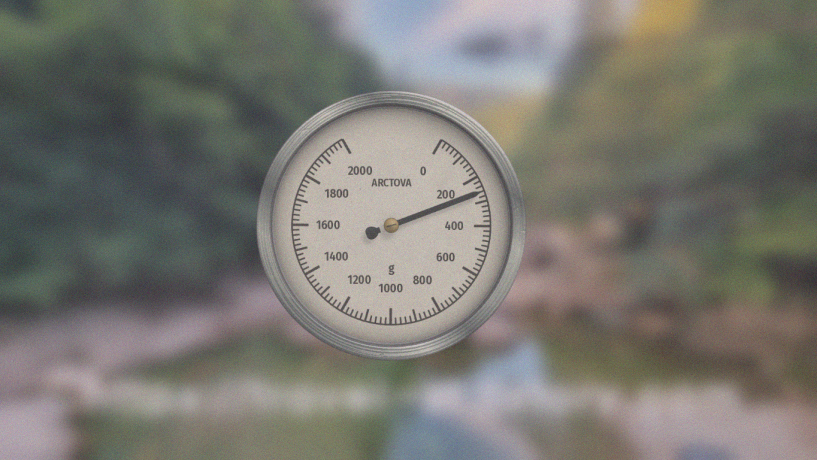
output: **260** g
